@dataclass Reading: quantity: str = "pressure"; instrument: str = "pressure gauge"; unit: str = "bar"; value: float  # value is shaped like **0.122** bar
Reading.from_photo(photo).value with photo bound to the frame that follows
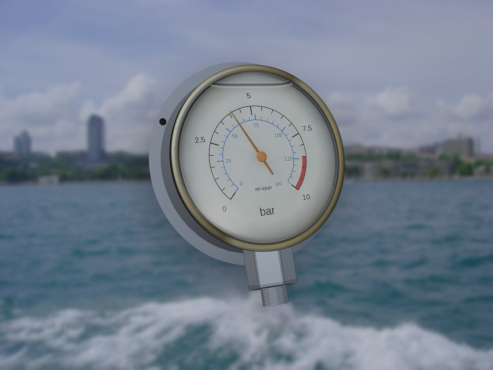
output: **4** bar
